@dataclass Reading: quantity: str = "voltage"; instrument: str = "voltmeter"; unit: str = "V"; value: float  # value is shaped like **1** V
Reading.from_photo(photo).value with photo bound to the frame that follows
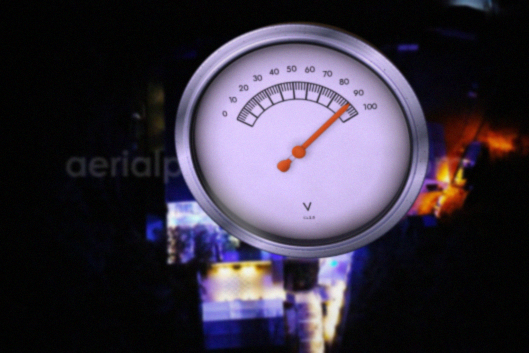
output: **90** V
